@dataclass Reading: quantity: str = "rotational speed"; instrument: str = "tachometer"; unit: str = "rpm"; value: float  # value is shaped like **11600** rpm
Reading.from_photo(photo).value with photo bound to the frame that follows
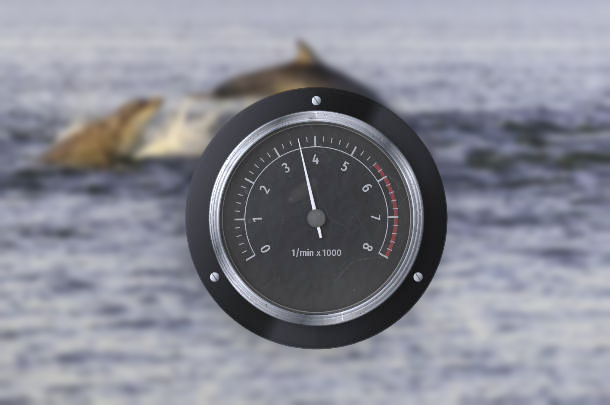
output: **3600** rpm
